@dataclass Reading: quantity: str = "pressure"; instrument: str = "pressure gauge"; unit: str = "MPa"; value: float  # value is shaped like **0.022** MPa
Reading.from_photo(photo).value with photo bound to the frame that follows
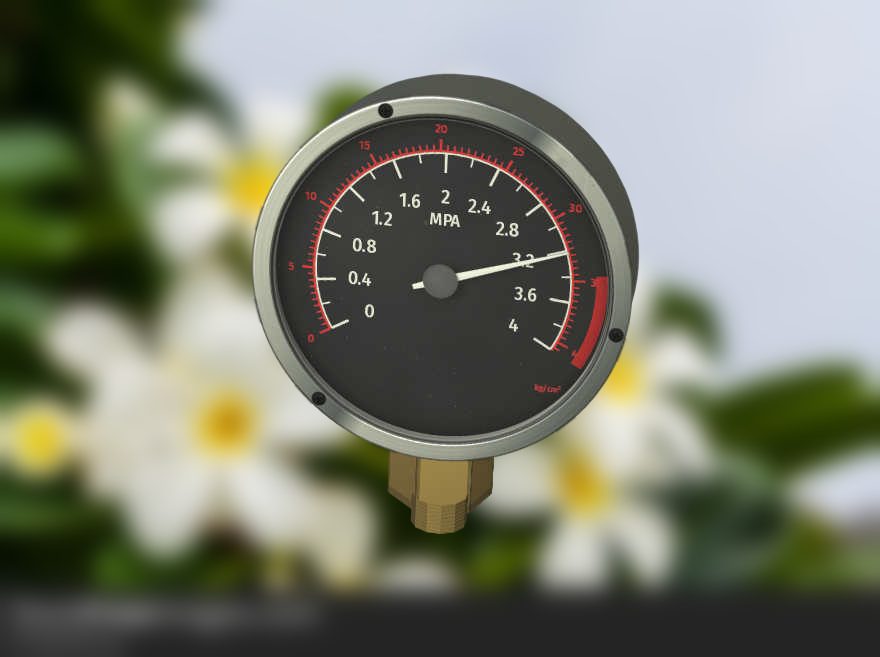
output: **3.2** MPa
